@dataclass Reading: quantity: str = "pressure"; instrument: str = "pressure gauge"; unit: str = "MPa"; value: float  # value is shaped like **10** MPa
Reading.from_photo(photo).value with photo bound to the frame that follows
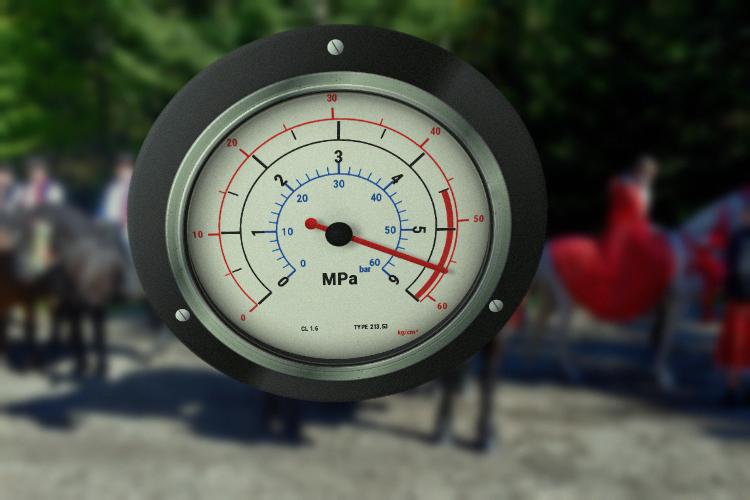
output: **5.5** MPa
